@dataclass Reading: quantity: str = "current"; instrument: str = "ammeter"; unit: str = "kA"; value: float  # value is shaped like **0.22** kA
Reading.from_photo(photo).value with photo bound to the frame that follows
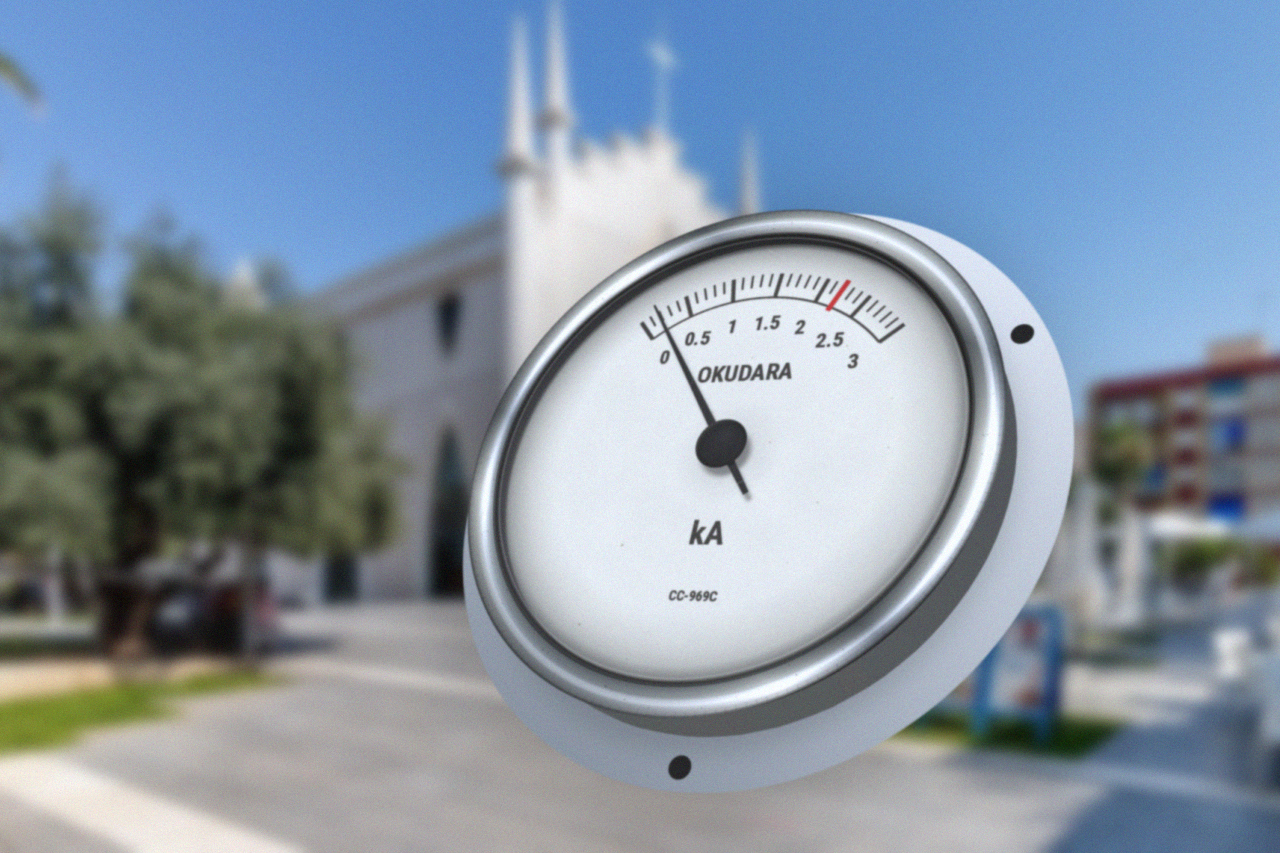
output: **0.2** kA
